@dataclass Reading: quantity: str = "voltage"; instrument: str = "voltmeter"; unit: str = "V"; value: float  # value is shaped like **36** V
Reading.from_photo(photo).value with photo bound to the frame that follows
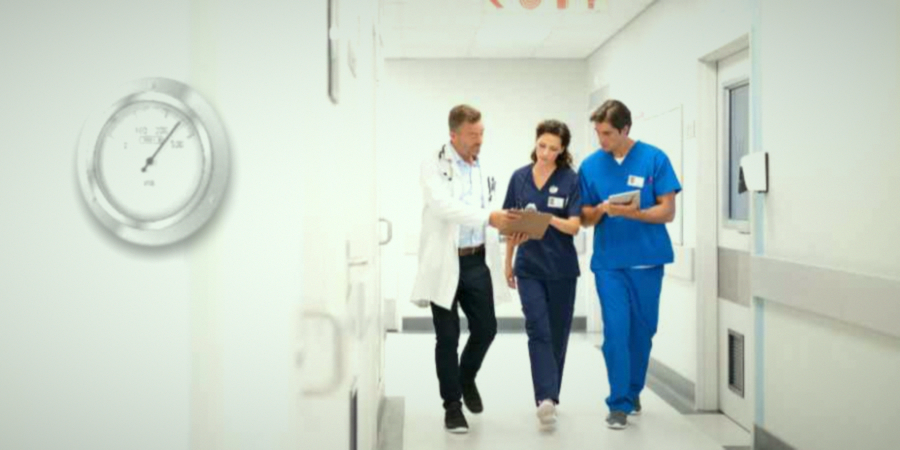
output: **250** V
